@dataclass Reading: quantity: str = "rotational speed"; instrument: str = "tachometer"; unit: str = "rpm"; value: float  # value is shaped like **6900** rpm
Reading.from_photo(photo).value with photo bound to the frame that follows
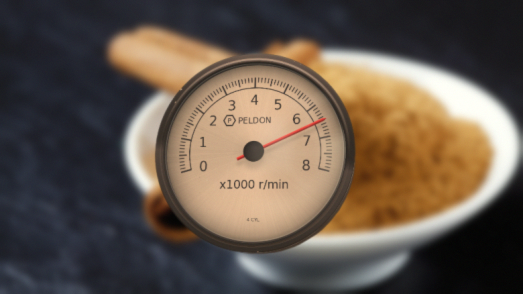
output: **6500** rpm
